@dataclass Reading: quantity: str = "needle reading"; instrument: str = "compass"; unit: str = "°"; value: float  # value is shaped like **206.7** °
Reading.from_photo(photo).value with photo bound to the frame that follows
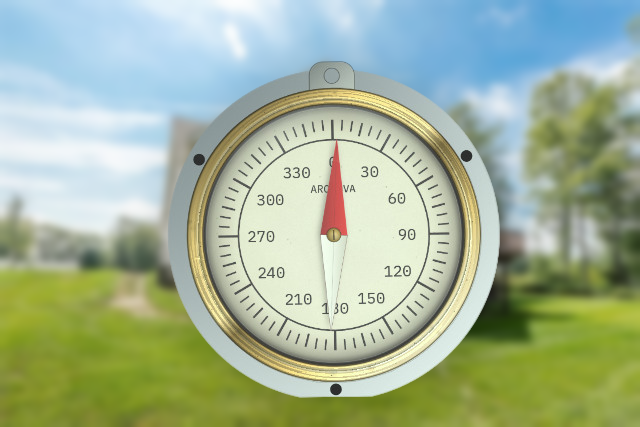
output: **2.5** °
